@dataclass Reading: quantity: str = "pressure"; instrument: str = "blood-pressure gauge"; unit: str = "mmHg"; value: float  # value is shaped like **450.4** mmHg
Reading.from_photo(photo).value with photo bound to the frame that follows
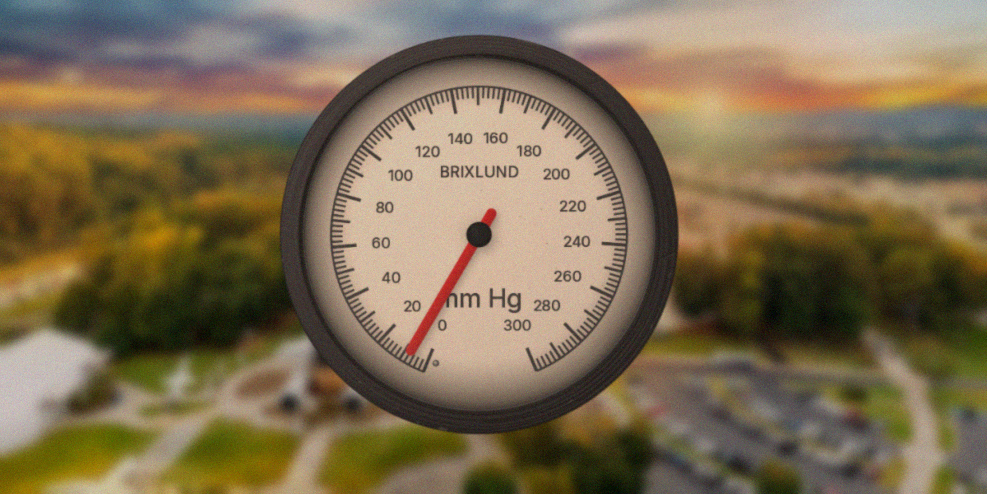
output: **8** mmHg
